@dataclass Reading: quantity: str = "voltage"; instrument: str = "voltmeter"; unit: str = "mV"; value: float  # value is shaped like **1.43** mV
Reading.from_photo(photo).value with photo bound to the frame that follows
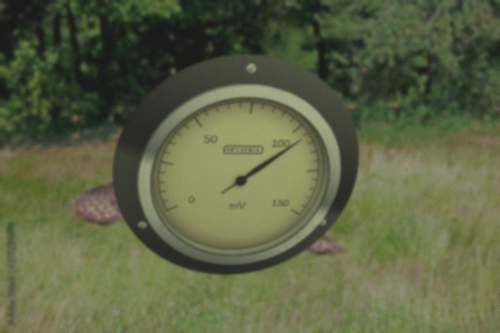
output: **105** mV
